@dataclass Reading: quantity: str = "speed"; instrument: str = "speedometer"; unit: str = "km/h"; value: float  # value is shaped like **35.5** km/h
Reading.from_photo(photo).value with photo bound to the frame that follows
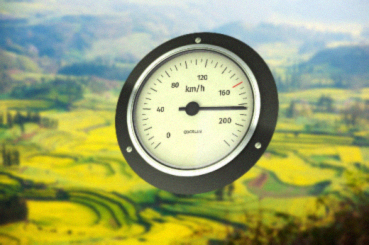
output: **185** km/h
